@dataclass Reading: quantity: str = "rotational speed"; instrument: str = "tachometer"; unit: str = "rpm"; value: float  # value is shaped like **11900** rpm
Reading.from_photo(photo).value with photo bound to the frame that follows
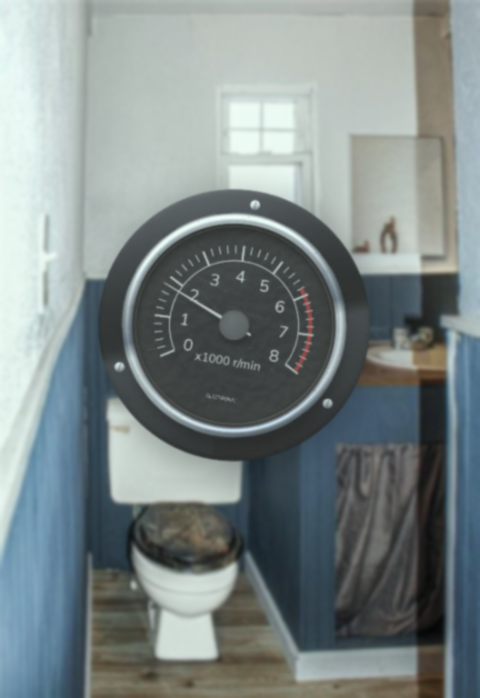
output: **1800** rpm
